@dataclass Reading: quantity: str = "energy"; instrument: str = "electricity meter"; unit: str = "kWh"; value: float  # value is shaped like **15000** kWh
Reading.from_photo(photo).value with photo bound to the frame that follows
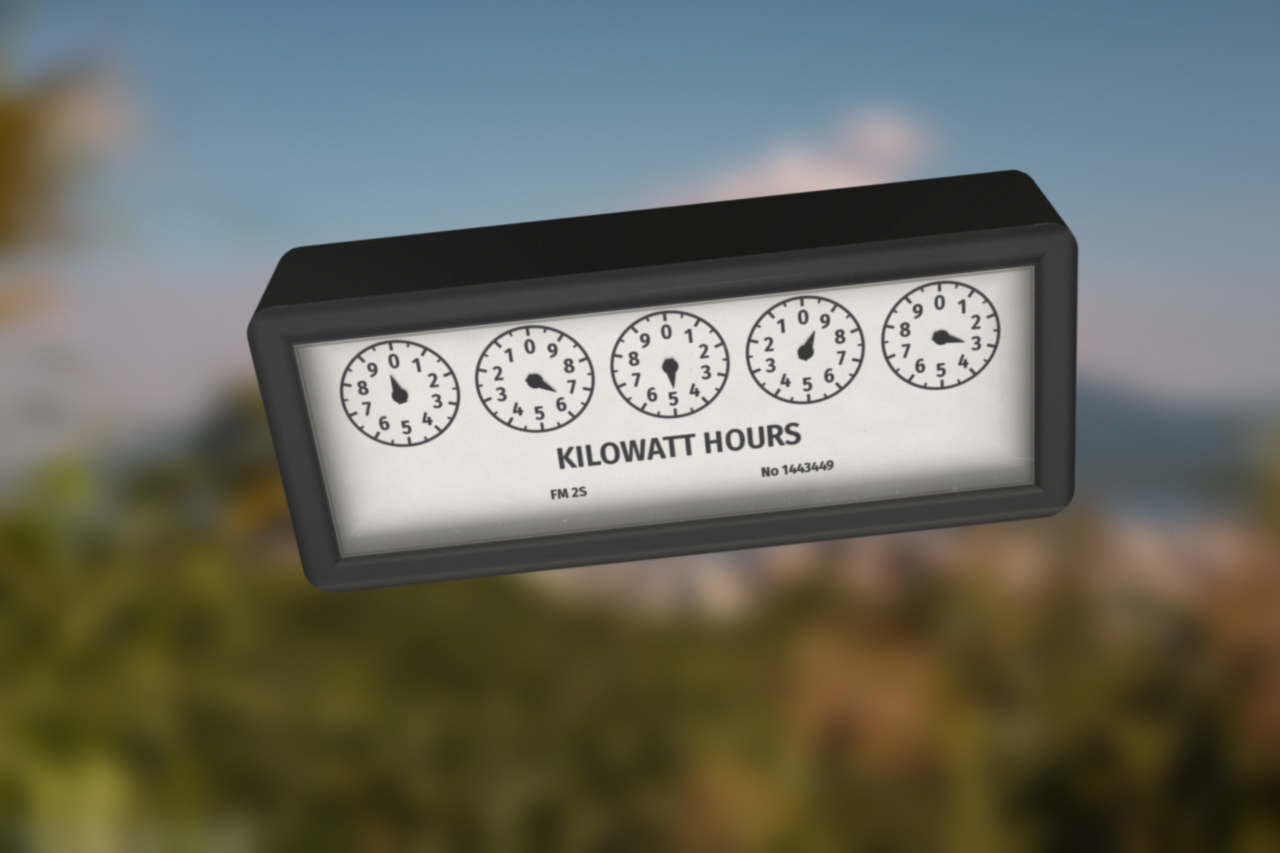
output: **96493** kWh
